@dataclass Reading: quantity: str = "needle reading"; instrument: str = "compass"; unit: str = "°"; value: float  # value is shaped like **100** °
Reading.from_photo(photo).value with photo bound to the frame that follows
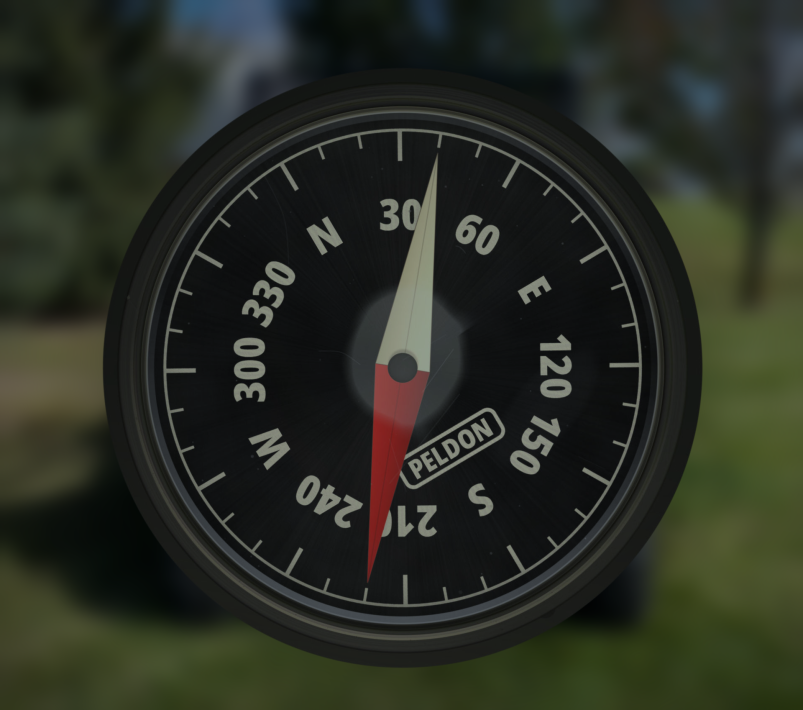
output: **220** °
